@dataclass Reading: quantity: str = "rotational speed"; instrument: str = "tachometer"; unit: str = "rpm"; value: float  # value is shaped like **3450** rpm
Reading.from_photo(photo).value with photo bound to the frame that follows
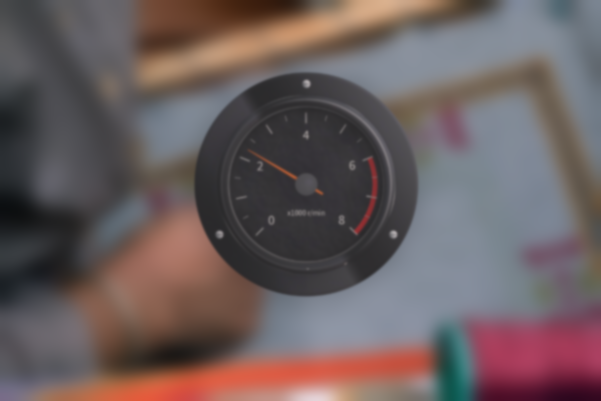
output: **2250** rpm
